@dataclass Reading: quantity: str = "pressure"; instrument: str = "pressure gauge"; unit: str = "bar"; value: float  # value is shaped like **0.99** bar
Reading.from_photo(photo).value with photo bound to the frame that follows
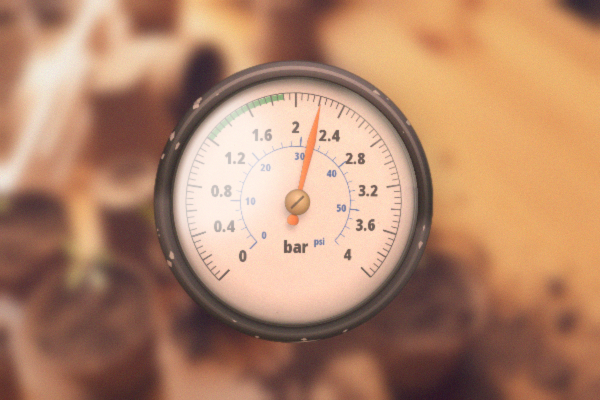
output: **2.2** bar
